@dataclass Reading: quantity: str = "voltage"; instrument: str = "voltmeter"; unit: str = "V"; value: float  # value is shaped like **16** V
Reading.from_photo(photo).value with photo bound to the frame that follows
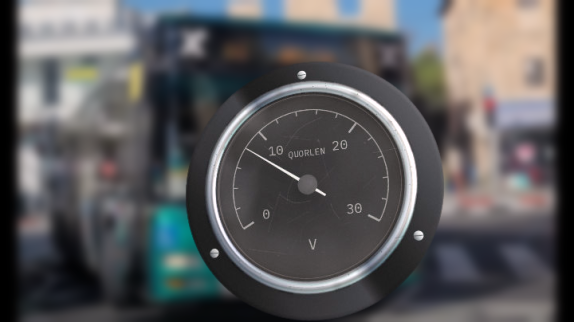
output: **8** V
